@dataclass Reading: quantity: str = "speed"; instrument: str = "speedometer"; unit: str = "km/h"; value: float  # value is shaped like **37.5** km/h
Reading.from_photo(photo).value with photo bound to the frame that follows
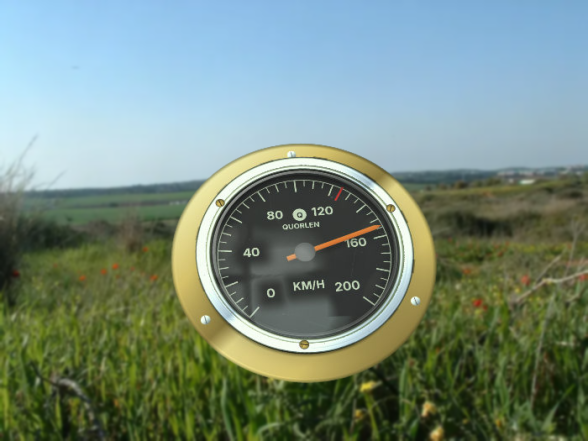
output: **155** km/h
